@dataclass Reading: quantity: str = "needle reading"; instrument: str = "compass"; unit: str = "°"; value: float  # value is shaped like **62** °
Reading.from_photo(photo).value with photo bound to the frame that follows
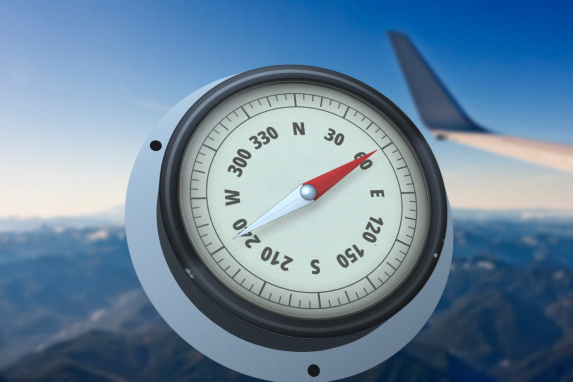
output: **60** °
